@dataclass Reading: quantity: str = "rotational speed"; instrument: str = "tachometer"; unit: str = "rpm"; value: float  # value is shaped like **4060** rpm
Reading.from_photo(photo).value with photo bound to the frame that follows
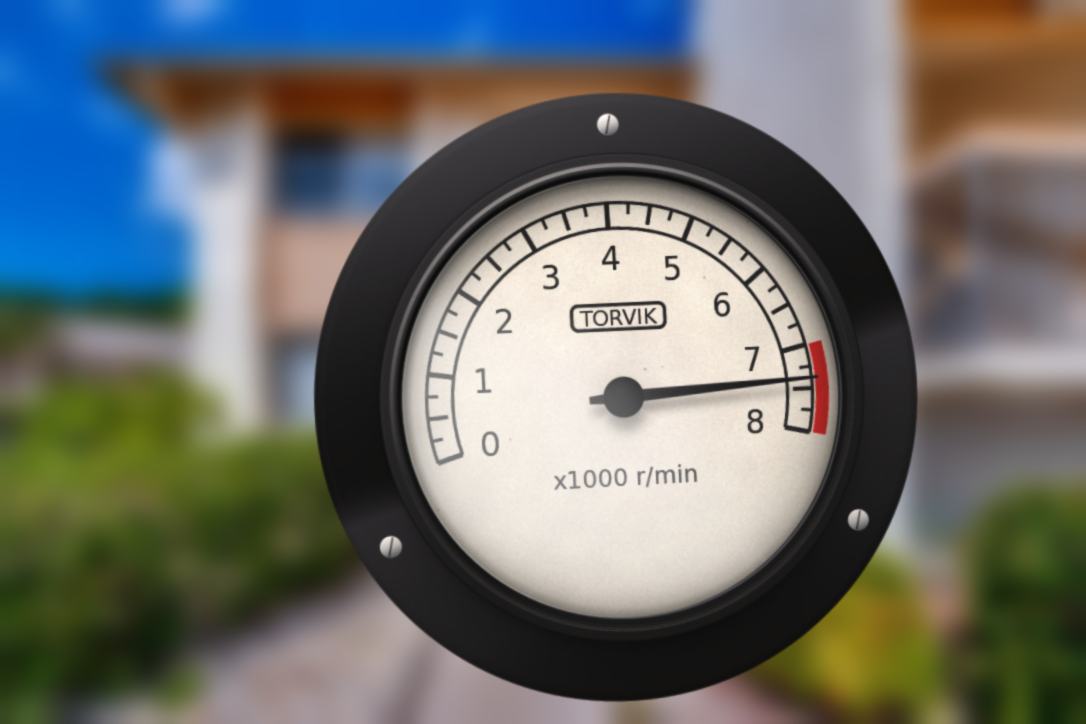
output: **7375** rpm
